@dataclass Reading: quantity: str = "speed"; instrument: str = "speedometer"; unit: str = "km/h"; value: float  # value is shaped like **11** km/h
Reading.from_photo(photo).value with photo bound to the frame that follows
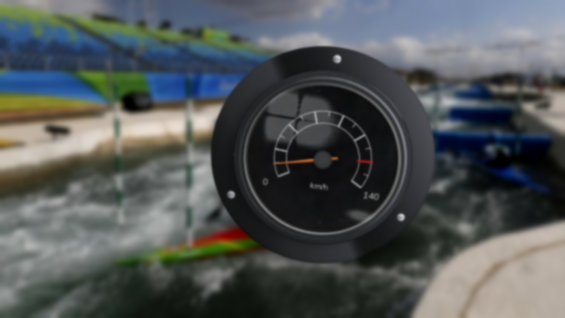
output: **10** km/h
